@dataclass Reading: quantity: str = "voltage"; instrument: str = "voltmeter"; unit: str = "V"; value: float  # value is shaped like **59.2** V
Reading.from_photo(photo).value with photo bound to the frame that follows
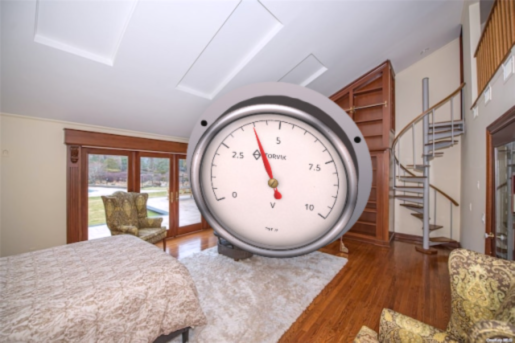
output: **4** V
